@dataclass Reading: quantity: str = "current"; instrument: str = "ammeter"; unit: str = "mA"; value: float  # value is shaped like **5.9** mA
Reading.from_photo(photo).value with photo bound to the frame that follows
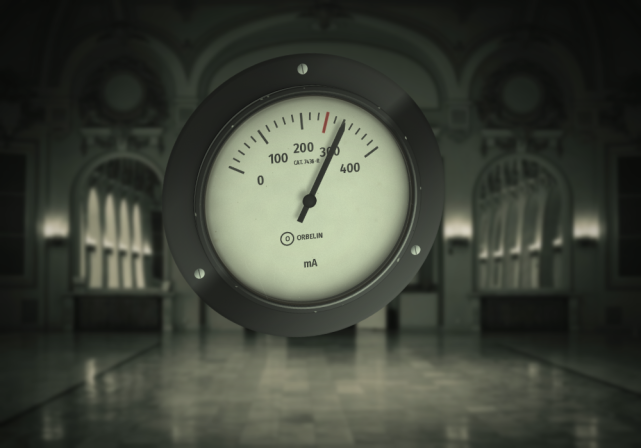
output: **300** mA
